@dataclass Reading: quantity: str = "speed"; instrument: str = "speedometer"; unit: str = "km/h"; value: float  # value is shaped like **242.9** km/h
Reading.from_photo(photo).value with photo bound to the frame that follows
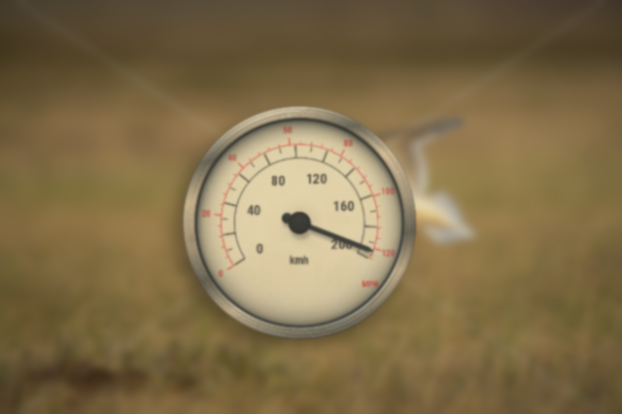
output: **195** km/h
